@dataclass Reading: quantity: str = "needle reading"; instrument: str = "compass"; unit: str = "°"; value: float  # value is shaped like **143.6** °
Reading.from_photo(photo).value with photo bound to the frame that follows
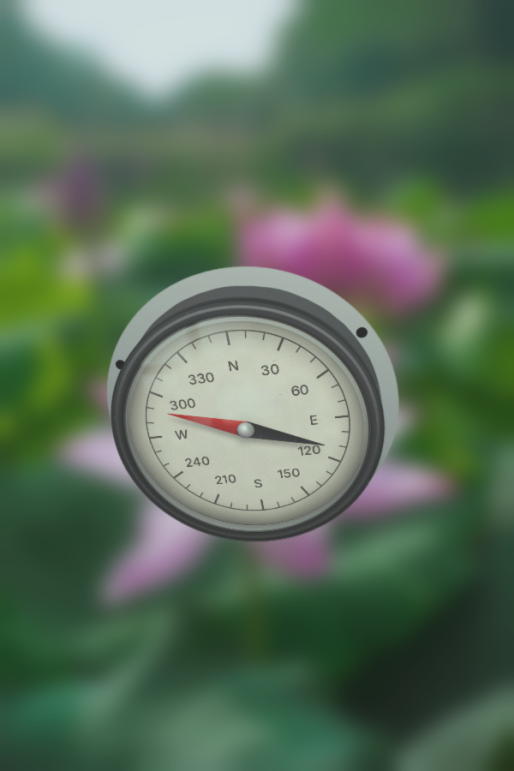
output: **290** °
